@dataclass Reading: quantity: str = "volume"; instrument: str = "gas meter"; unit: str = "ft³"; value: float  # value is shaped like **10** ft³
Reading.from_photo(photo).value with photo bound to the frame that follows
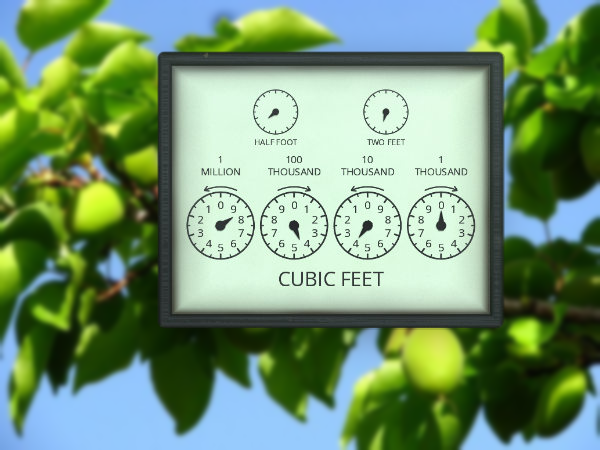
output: **844000** ft³
